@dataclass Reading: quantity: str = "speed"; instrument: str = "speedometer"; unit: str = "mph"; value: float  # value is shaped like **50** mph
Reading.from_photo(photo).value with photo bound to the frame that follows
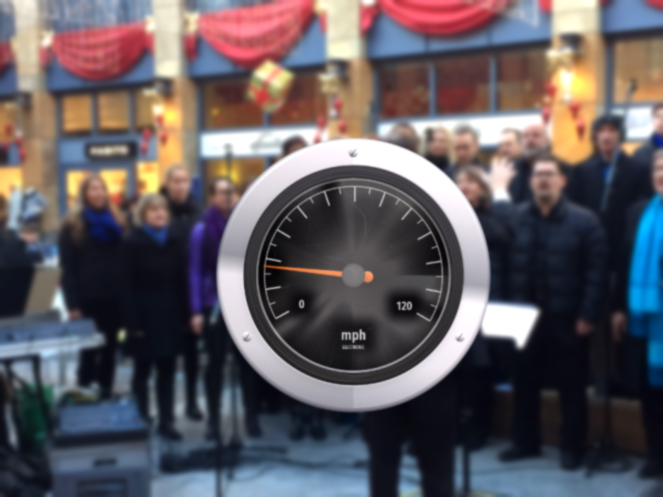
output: **17.5** mph
